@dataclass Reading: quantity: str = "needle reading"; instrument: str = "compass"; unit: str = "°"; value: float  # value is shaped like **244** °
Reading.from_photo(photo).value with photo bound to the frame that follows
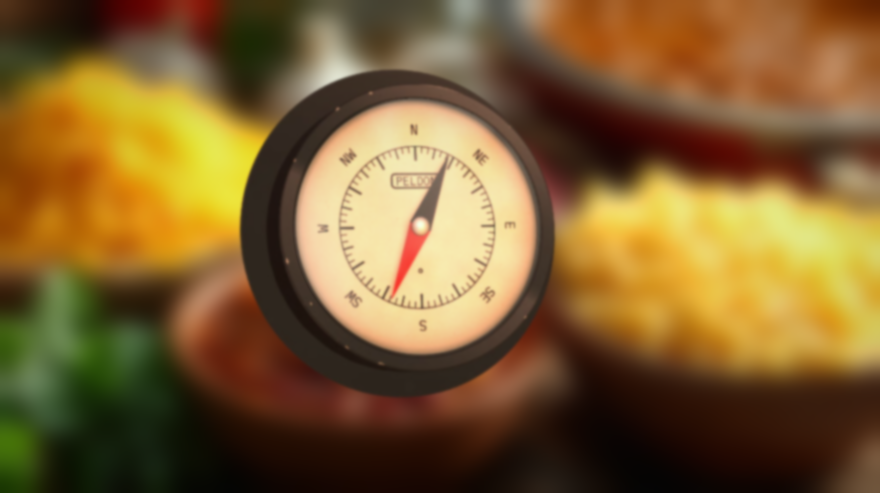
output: **205** °
